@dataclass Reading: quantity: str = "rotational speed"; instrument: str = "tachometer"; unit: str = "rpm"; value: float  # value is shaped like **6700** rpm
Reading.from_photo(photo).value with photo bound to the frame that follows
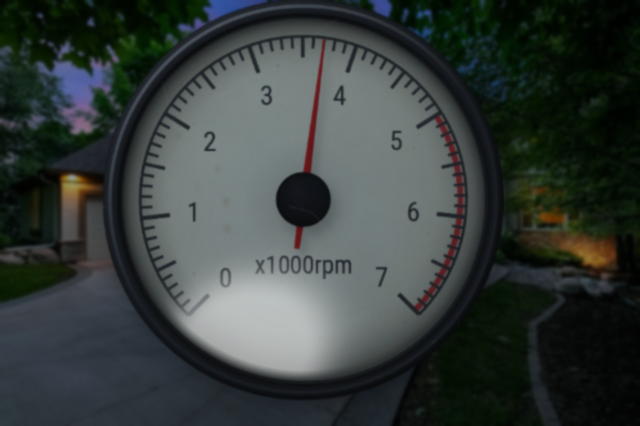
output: **3700** rpm
